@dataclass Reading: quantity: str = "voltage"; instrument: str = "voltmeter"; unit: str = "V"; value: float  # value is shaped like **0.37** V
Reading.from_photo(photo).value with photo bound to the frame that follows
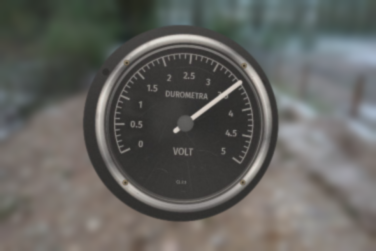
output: **3.5** V
